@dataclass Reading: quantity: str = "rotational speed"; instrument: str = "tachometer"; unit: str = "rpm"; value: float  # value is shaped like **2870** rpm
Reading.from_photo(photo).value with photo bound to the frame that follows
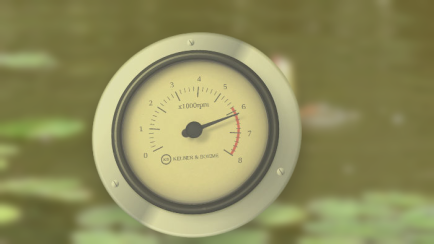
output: **6200** rpm
